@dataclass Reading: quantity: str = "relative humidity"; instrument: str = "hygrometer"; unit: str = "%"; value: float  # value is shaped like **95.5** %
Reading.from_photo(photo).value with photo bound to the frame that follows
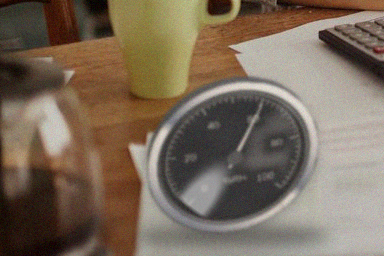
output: **60** %
